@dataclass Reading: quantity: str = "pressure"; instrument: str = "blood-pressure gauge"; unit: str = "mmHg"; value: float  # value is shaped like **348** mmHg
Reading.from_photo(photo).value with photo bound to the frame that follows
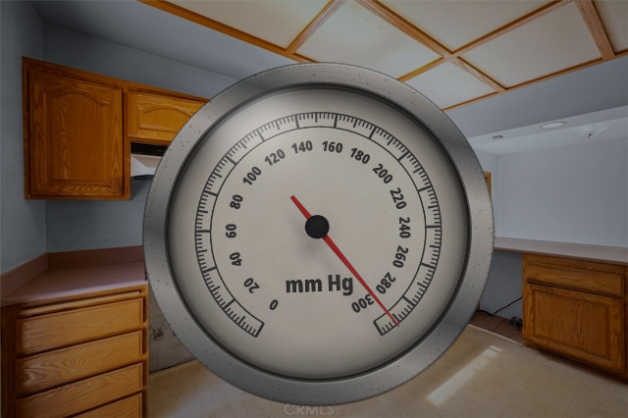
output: **292** mmHg
